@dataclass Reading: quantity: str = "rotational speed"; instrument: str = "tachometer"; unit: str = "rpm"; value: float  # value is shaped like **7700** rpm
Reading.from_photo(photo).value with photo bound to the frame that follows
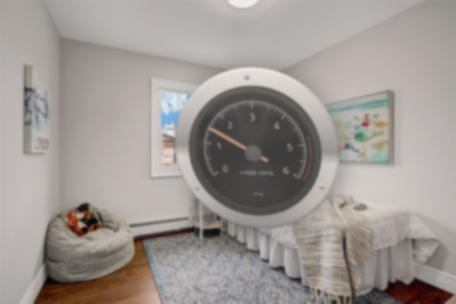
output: **1500** rpm
